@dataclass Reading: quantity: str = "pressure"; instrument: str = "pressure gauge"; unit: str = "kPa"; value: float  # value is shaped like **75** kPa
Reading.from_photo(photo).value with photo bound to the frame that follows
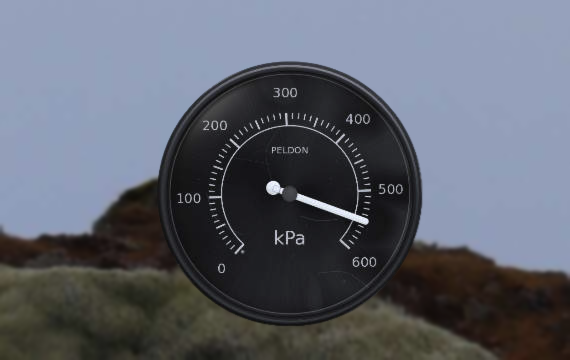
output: **550** kPa
